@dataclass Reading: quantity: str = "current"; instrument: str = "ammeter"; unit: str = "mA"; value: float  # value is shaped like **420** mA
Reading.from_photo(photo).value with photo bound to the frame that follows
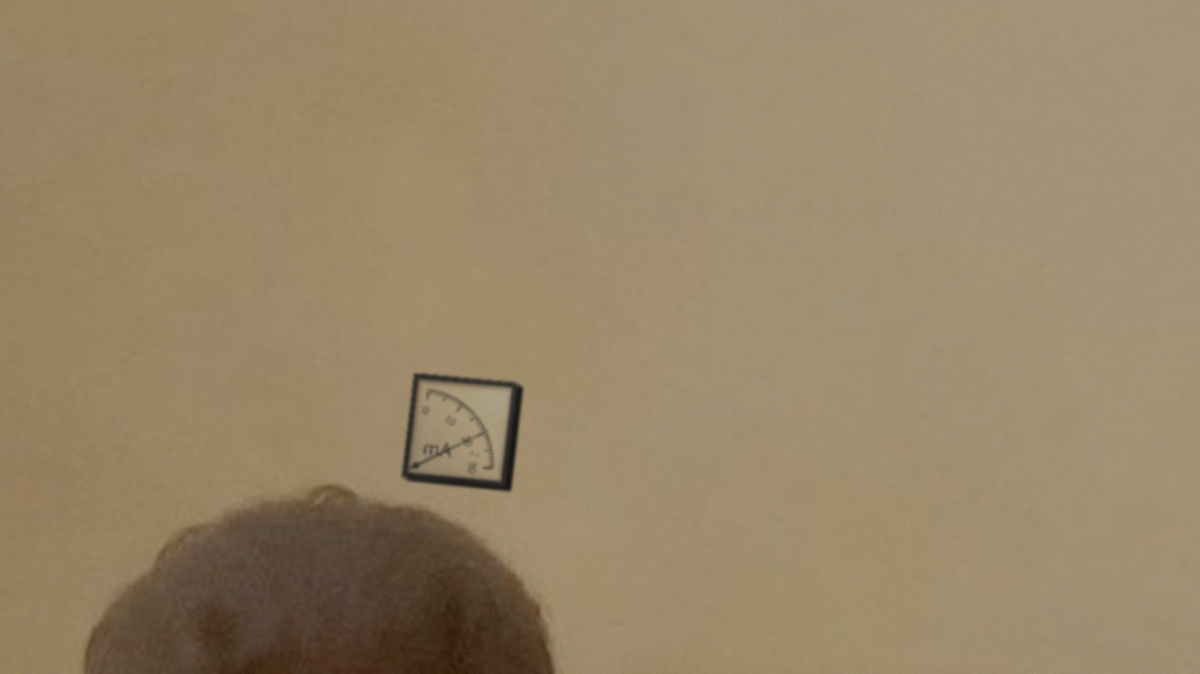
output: **20** mA
